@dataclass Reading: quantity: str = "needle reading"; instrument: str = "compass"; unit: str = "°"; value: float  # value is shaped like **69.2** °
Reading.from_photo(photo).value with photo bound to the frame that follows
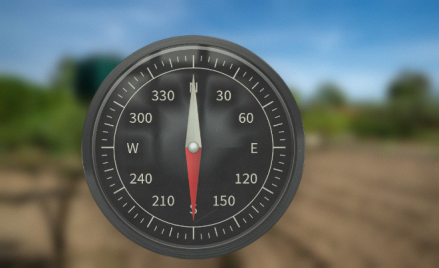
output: **180** °
